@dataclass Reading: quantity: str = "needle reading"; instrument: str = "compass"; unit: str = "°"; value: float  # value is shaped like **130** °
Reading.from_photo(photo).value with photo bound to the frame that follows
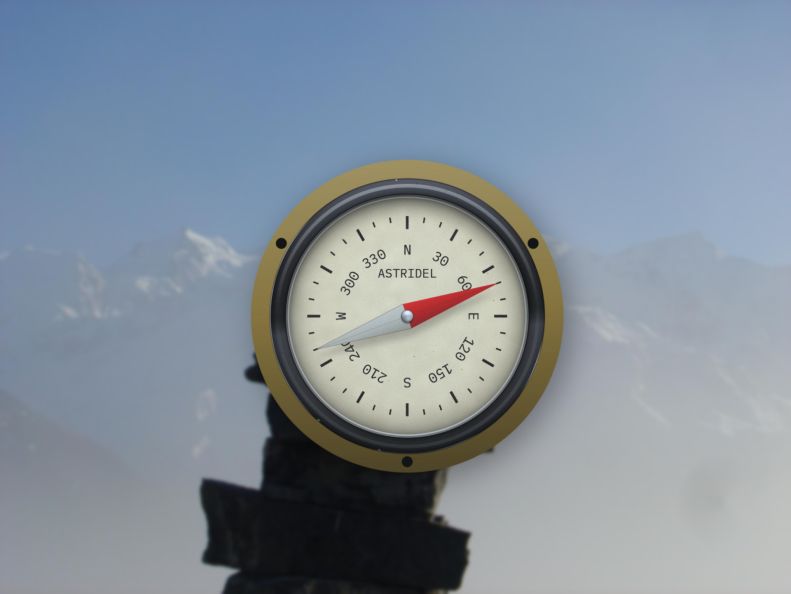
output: **70** °
